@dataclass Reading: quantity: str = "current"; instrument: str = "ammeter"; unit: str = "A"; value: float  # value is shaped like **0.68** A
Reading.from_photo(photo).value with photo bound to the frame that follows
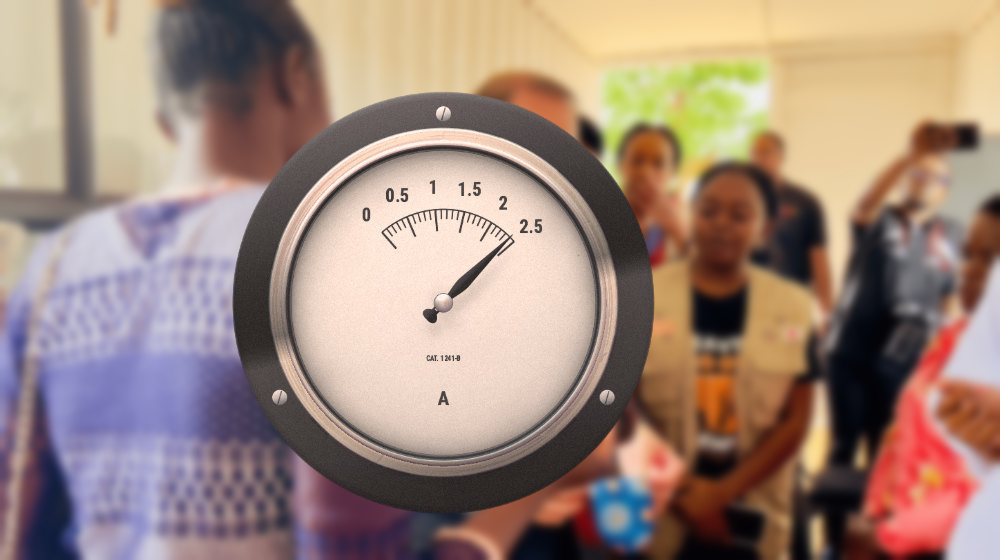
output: **2.4** A
